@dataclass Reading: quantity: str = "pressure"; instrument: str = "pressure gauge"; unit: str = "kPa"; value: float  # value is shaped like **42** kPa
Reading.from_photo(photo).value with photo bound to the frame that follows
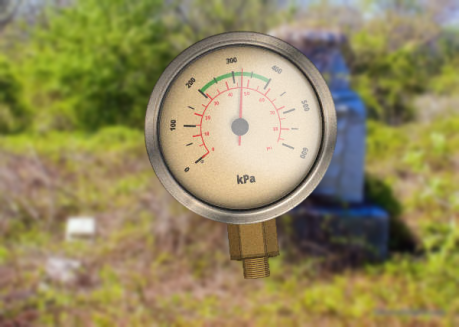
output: **325** kPa
